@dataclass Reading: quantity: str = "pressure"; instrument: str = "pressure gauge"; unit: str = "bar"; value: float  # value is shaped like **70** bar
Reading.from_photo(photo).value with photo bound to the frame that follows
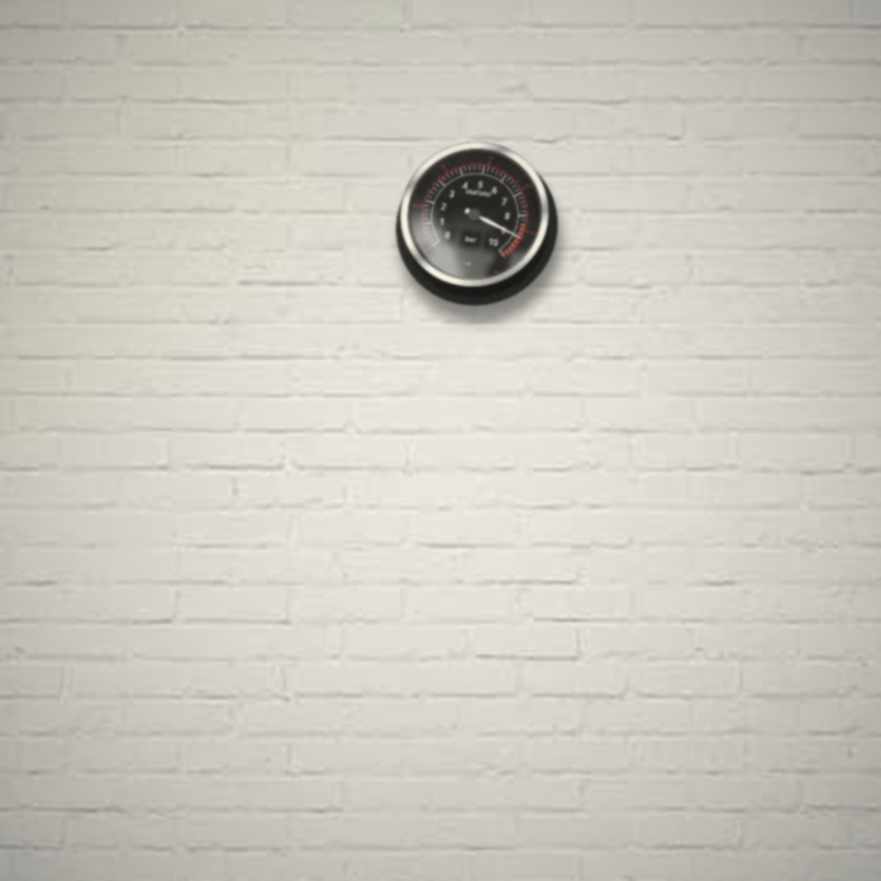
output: **9** bar
